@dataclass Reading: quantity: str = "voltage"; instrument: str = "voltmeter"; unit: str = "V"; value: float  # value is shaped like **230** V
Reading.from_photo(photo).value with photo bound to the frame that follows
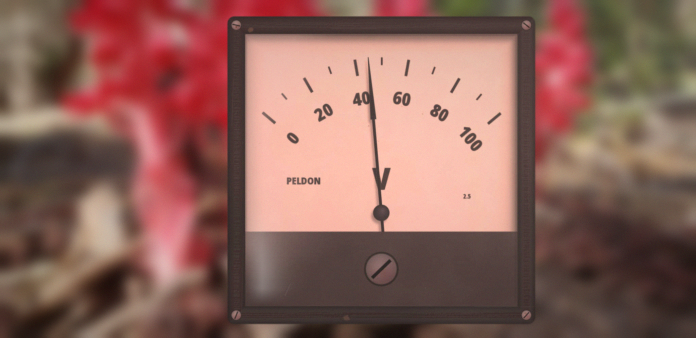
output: **45** V
